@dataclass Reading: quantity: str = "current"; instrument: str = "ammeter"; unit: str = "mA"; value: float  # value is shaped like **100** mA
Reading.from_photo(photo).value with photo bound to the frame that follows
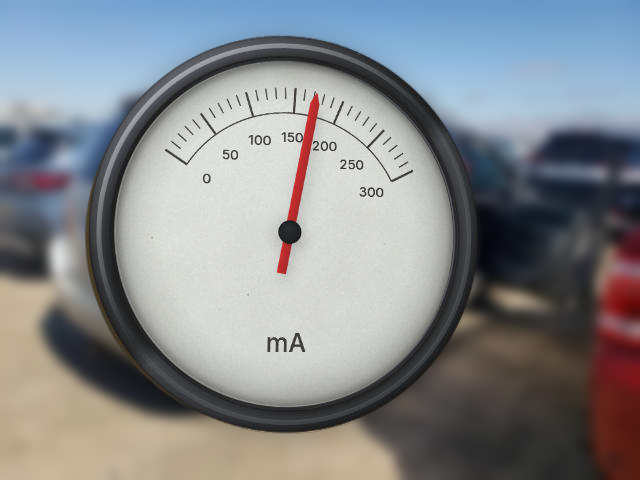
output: **170** mA
